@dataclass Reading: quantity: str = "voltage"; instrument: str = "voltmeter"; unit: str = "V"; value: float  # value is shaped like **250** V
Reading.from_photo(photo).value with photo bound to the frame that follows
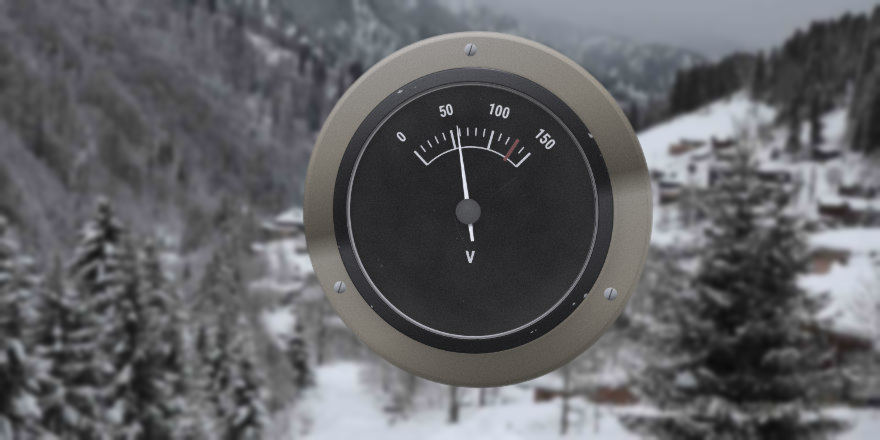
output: **60** V
